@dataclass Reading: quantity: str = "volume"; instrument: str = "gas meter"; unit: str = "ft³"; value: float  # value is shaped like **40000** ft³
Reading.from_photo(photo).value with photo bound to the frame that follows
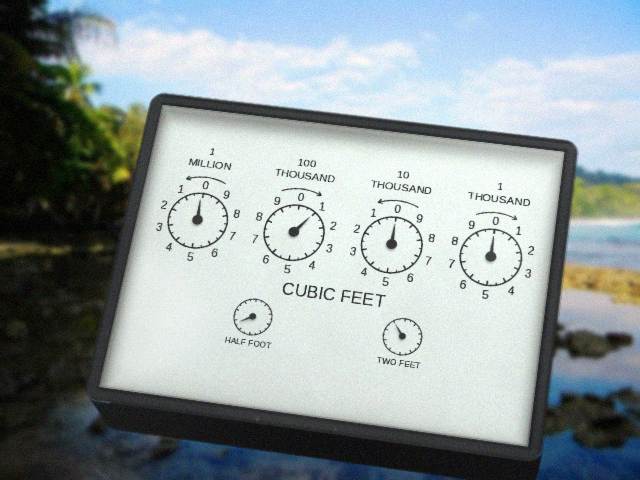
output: **10000** ft³
